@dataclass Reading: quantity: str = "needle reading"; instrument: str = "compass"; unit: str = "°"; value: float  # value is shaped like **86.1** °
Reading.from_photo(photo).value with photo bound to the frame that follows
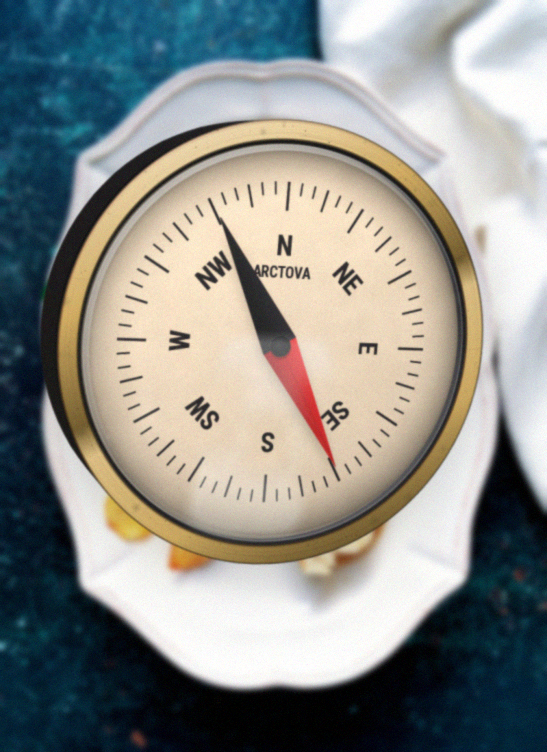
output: **150** °
